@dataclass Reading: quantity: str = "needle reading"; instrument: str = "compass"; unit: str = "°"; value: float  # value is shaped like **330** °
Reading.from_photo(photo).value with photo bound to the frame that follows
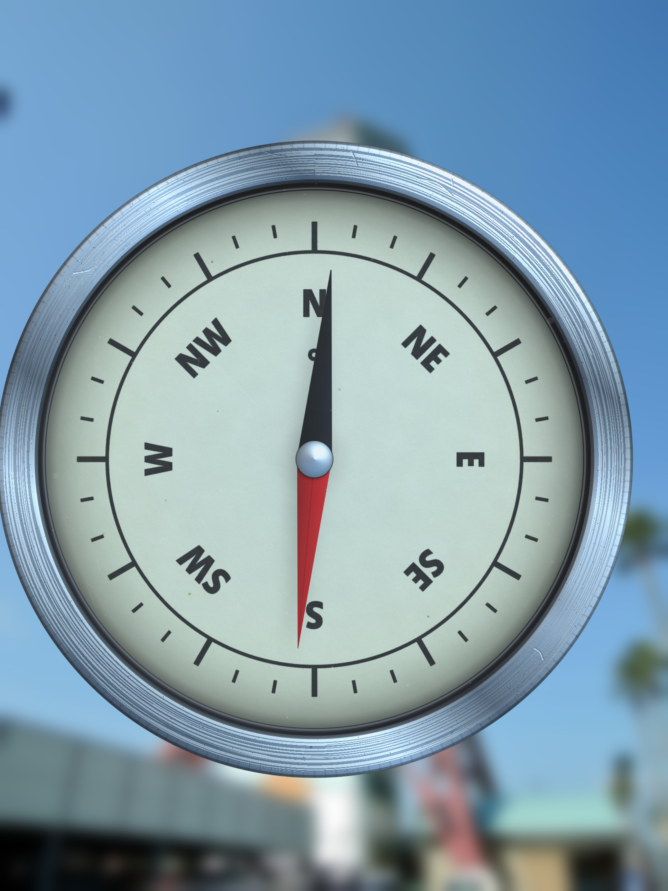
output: **185** °
